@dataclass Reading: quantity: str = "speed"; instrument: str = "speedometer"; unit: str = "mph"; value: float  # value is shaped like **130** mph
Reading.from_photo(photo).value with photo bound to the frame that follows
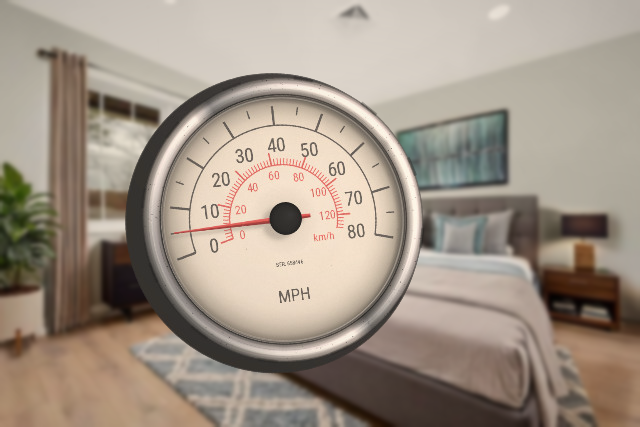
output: **5** mph
